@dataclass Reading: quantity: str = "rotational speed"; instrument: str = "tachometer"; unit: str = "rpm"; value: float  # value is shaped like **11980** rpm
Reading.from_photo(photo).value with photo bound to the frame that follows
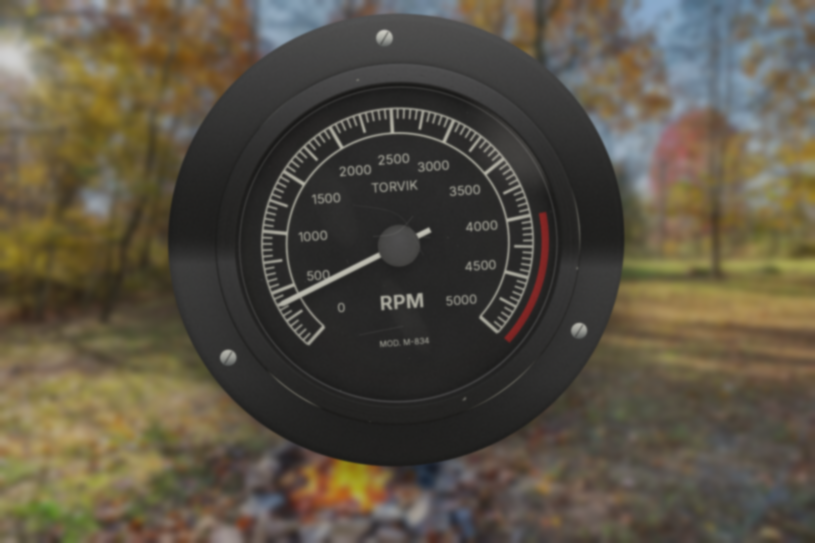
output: **400** rpm
